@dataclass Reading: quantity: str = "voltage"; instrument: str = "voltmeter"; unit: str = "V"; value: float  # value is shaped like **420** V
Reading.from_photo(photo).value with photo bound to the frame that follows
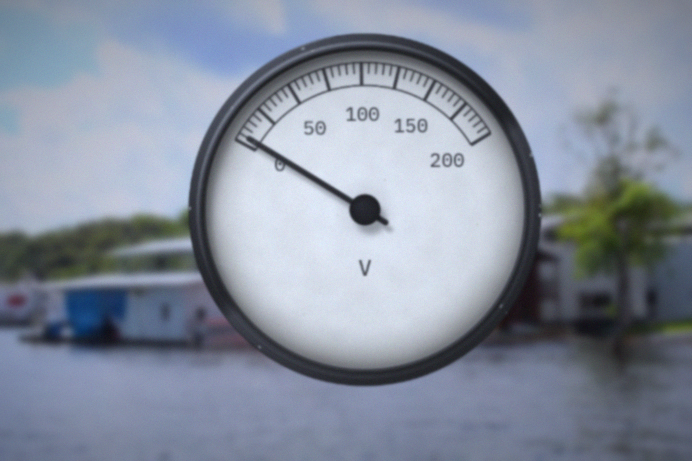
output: **5** V
